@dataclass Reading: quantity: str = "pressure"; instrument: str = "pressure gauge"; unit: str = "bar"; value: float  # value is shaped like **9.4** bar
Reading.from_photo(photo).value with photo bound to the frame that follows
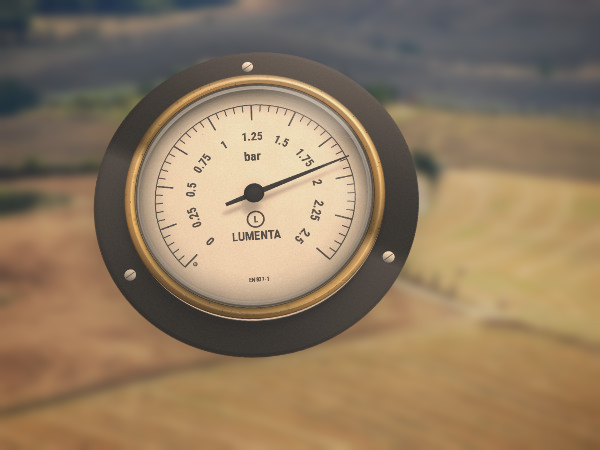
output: **1.9** bar
